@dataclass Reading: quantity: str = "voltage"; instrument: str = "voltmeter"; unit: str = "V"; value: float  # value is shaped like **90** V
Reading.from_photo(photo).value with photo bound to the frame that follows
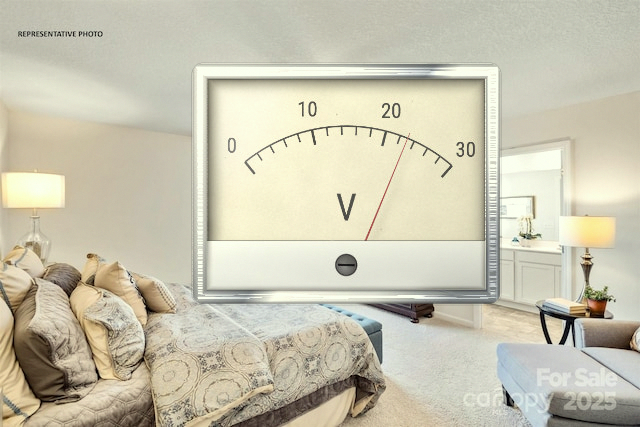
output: **23** V
